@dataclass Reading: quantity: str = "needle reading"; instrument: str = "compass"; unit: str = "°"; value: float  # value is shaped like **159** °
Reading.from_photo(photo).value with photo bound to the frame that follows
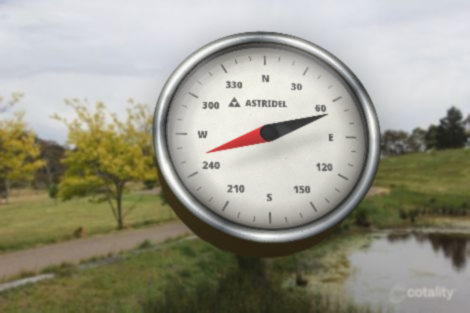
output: **250** °
